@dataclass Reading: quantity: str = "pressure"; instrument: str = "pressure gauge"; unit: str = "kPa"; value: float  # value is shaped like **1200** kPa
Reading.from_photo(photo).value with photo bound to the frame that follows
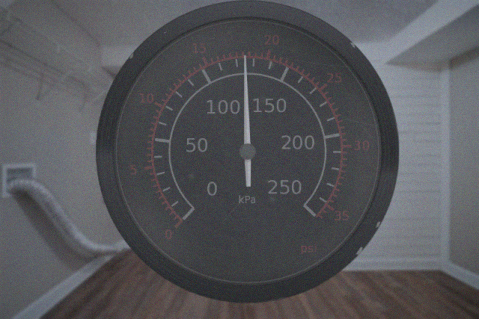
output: **125** kPa
